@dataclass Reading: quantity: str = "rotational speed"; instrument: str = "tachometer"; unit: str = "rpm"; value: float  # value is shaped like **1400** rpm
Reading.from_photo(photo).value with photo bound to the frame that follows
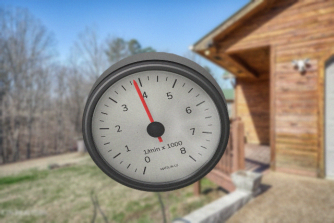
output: **3875** rpm
